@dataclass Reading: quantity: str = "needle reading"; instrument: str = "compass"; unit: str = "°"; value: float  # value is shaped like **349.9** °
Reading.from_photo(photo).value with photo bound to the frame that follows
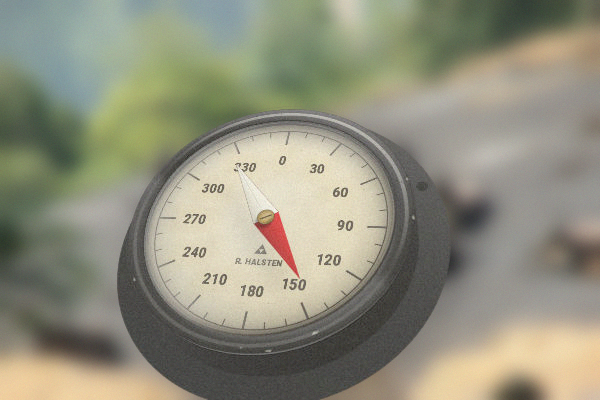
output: **145** °
